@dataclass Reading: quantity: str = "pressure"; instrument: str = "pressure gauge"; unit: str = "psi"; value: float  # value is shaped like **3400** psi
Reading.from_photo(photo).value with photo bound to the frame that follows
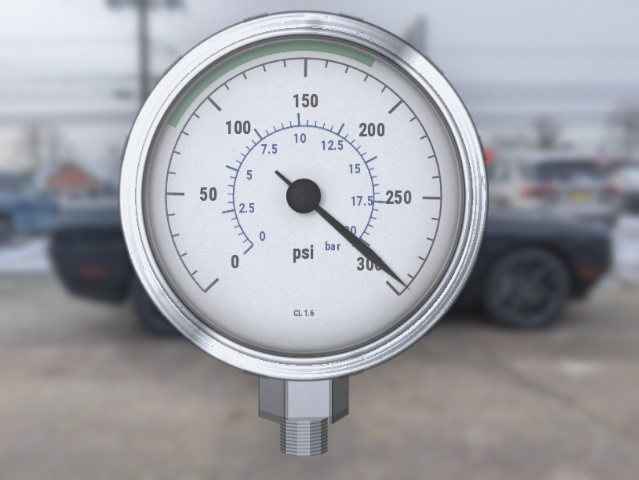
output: **295** psi
